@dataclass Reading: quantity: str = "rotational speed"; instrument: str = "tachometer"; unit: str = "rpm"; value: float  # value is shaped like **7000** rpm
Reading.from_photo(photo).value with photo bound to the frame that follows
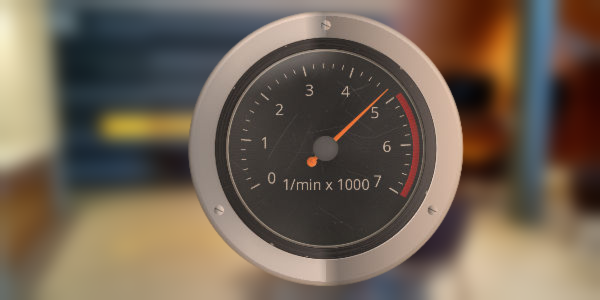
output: **4800** rpm
